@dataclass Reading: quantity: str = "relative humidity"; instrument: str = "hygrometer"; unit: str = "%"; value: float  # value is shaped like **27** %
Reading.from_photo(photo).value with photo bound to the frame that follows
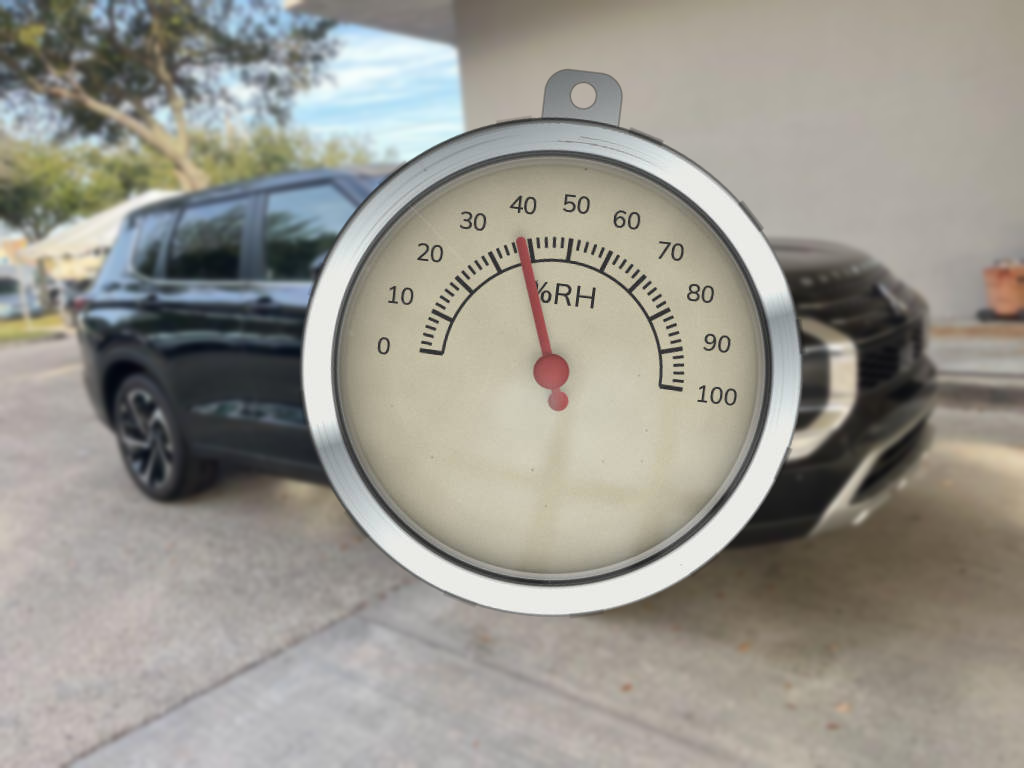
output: **38** %
